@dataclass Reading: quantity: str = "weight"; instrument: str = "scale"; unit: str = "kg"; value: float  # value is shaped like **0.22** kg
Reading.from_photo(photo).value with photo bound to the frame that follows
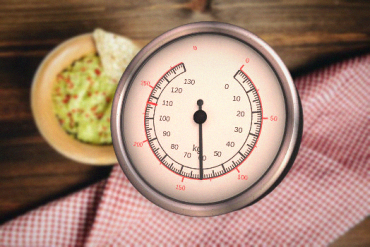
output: **60** kg
